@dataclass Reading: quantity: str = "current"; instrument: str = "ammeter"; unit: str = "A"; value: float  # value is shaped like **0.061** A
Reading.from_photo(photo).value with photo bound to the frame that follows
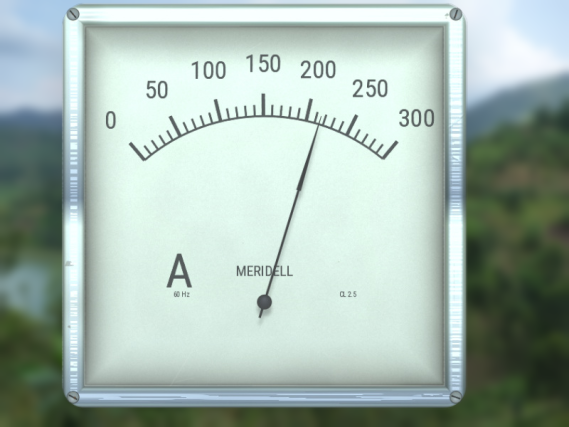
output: **215** A
